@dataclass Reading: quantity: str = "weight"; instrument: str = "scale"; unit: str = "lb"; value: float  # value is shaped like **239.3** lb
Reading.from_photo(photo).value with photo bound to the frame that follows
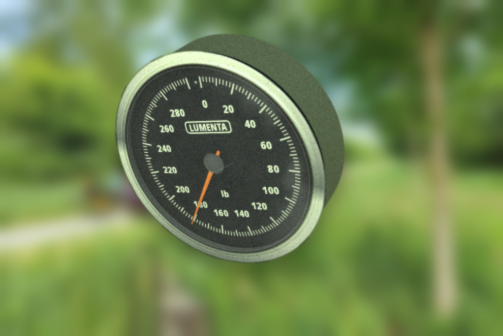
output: **180** lb
